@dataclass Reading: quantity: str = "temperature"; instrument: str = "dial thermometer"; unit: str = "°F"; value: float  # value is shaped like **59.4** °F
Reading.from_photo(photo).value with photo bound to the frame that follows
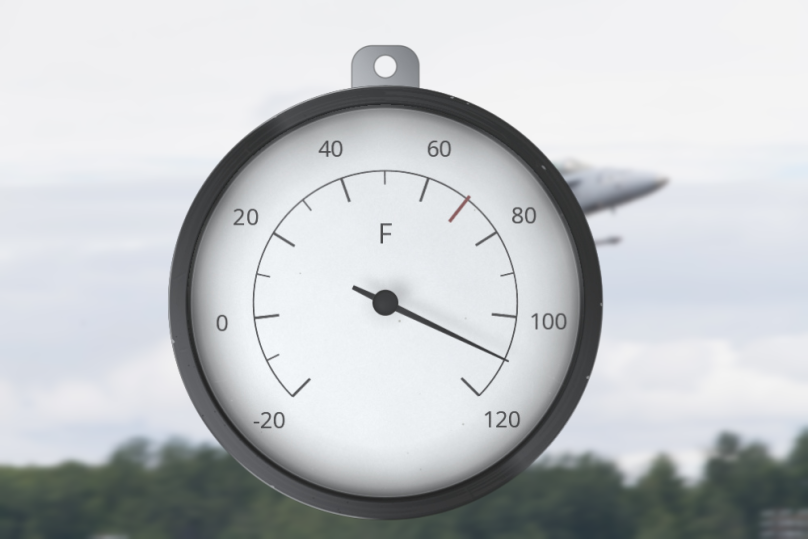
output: **110** °F
